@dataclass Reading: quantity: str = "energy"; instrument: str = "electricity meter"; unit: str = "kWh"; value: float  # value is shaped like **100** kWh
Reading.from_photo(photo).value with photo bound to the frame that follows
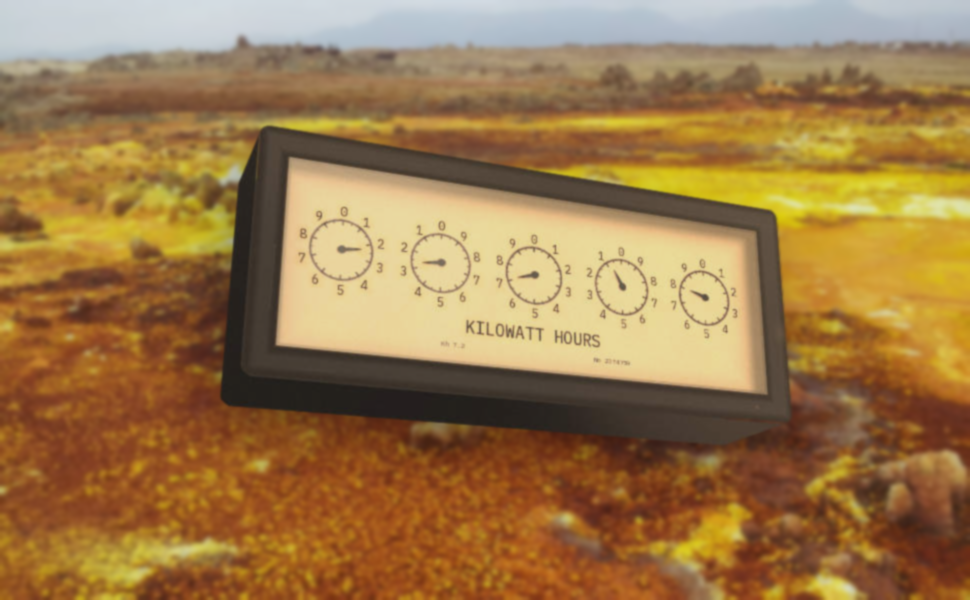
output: **22708** kWh
